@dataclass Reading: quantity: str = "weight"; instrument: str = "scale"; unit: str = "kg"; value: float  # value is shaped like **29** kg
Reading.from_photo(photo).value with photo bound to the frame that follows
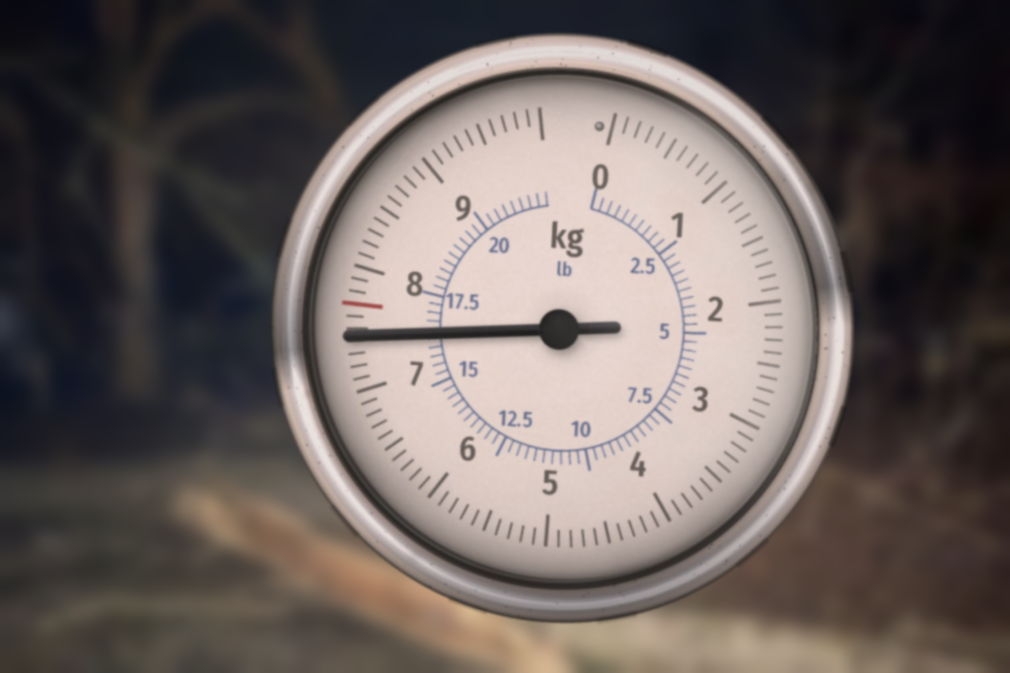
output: **7.45** kg
